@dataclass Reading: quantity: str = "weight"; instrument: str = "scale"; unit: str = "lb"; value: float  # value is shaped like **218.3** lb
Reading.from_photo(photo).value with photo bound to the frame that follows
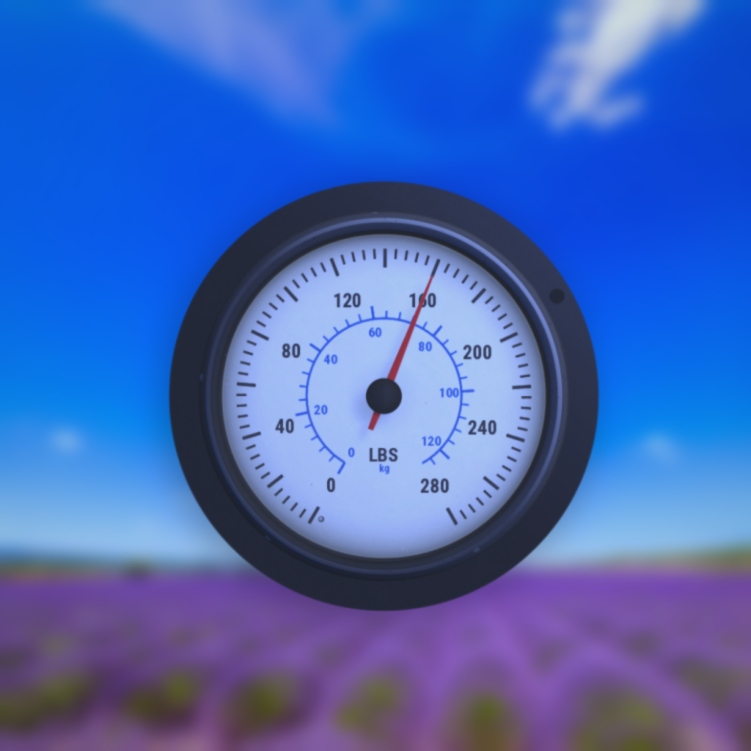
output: **160** lb
